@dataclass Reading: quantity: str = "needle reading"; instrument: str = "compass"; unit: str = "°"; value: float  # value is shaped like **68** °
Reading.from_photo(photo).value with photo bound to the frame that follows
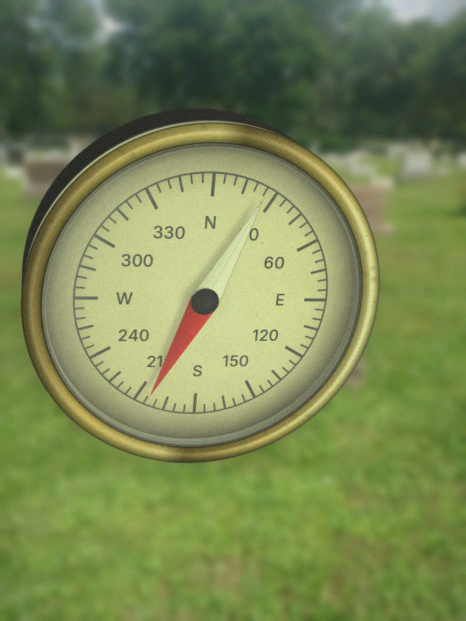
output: **205** °
